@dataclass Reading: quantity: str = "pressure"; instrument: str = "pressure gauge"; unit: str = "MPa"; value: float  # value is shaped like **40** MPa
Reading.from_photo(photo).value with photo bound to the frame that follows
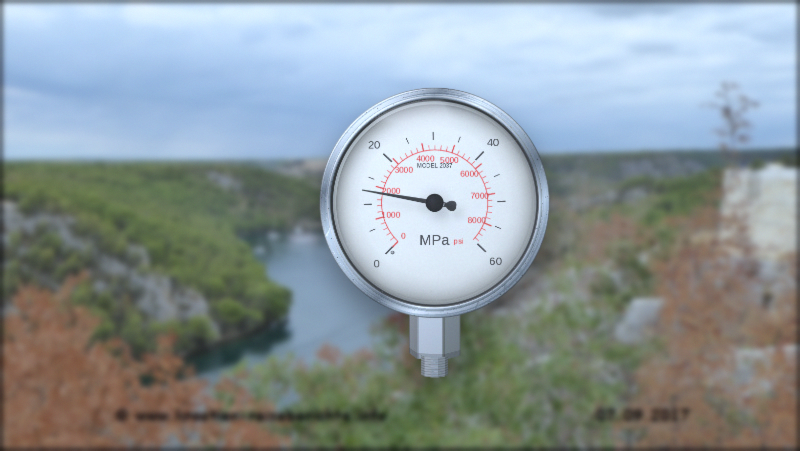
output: **12.5** MPa
